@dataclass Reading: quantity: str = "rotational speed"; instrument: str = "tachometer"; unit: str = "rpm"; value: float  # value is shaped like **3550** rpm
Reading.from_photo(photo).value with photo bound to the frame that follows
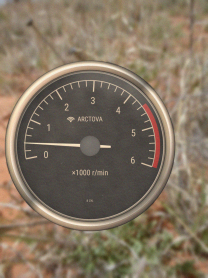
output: **400** rpm
